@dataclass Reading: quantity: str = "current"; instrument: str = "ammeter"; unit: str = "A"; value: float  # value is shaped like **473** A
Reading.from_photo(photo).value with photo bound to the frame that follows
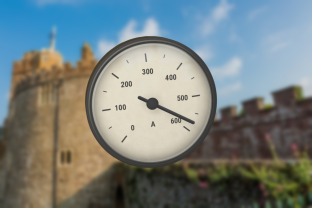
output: **575** A
